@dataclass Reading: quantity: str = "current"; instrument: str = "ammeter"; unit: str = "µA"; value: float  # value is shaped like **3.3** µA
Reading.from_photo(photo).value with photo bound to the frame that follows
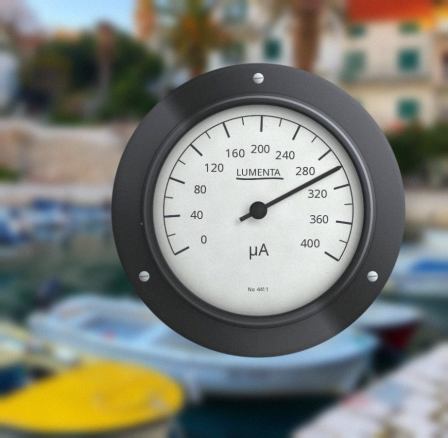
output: **300** µA
